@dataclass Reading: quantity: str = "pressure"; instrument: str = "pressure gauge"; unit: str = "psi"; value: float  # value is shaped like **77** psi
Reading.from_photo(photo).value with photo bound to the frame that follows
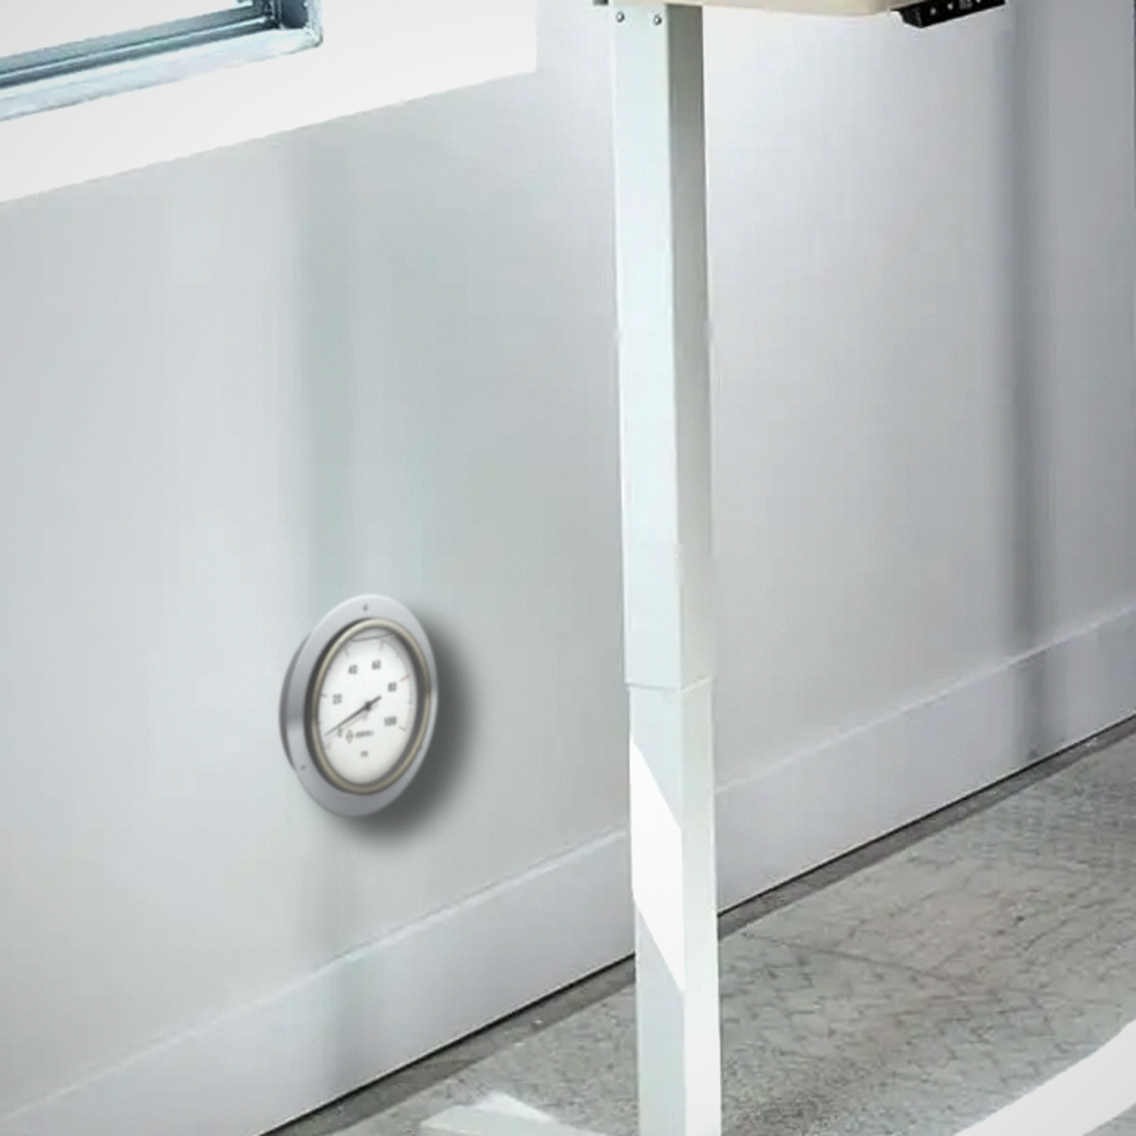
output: **5** psi
